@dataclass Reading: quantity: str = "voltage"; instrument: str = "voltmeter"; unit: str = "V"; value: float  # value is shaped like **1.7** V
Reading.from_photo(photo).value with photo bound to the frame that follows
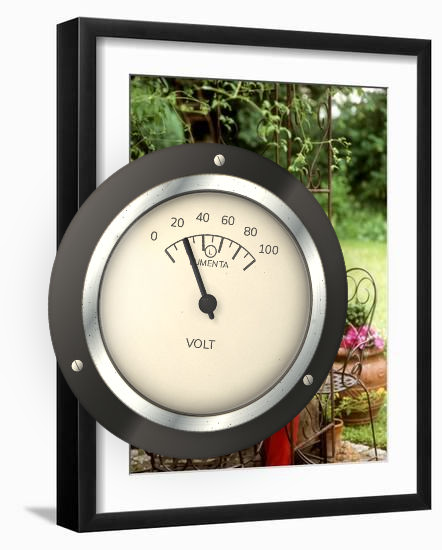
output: **20** V
